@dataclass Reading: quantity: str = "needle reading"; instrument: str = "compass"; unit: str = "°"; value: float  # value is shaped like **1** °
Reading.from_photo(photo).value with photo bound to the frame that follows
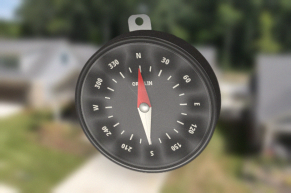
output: **0** °
